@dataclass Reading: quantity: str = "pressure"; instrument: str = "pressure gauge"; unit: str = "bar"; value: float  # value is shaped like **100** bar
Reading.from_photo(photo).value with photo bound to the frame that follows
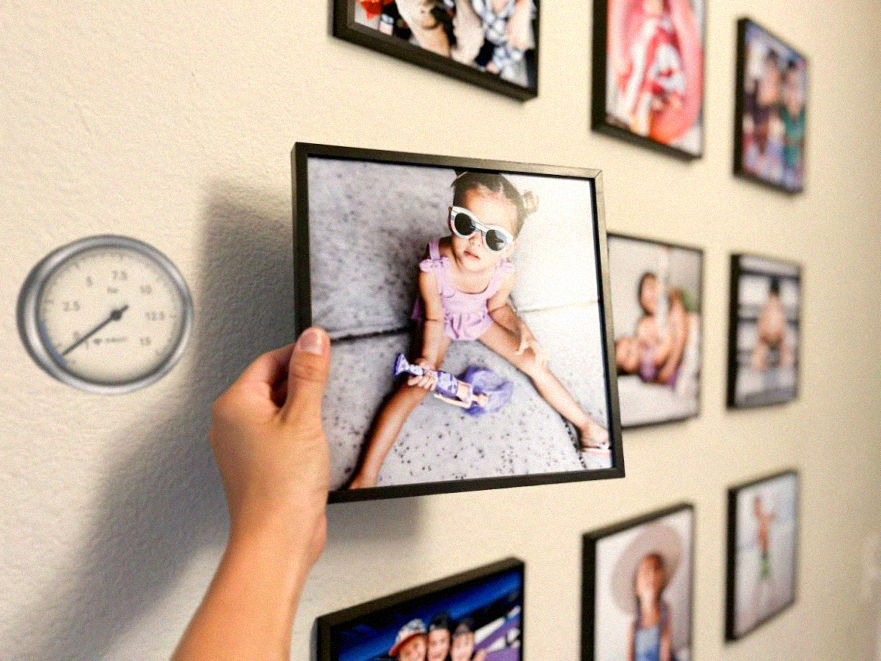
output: **-0.5** bar
